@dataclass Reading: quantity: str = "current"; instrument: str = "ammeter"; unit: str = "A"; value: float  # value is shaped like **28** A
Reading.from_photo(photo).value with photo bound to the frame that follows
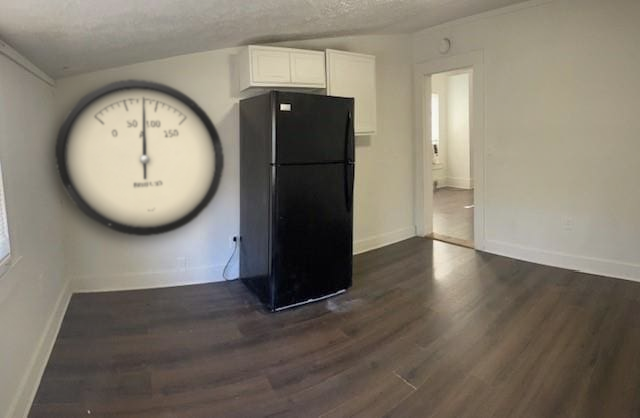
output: **80** A
